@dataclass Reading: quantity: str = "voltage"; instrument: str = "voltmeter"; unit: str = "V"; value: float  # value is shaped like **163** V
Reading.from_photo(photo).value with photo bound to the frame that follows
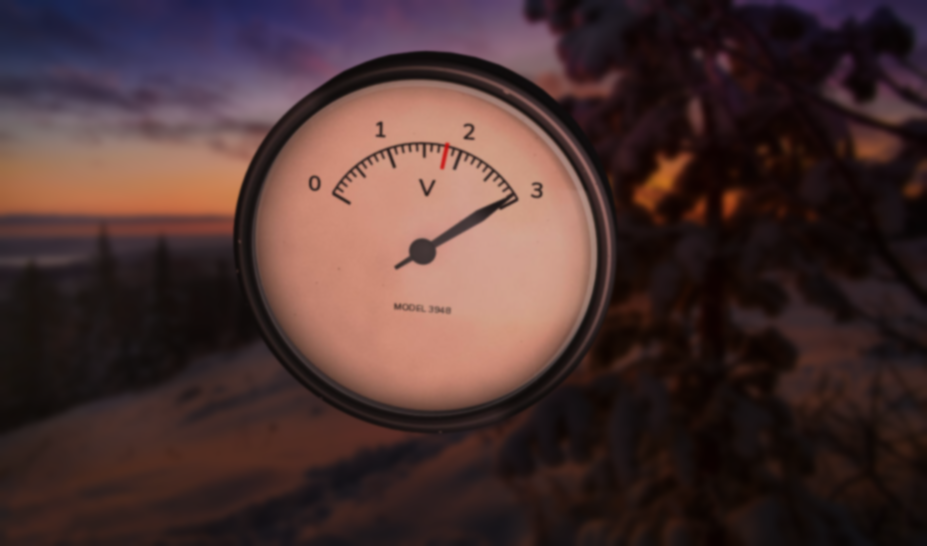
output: **2.9** V
